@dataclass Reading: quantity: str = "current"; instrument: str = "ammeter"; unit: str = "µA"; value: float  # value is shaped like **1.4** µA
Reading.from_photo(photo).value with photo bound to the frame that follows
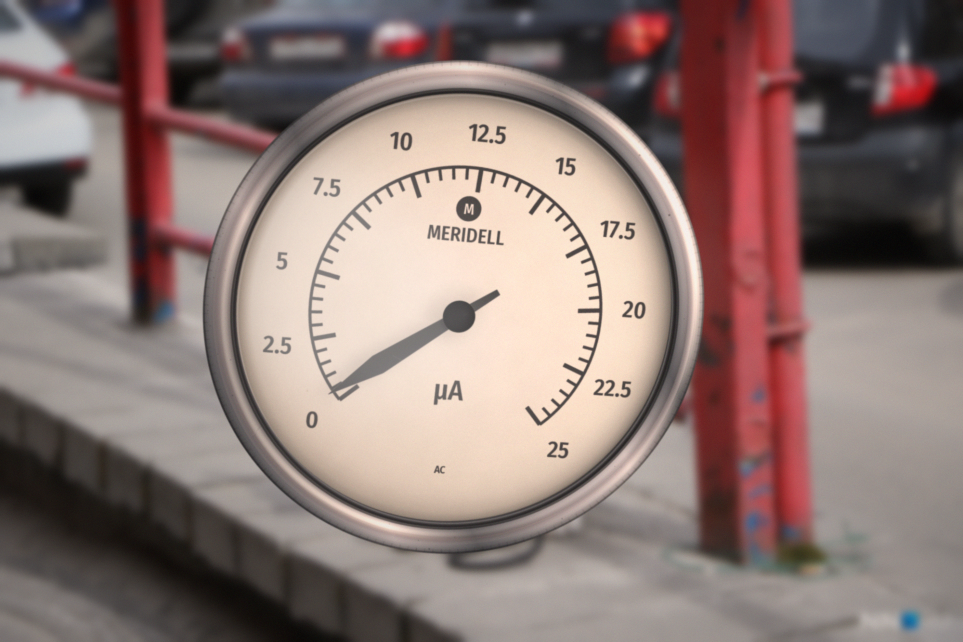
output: **0.5** µA
